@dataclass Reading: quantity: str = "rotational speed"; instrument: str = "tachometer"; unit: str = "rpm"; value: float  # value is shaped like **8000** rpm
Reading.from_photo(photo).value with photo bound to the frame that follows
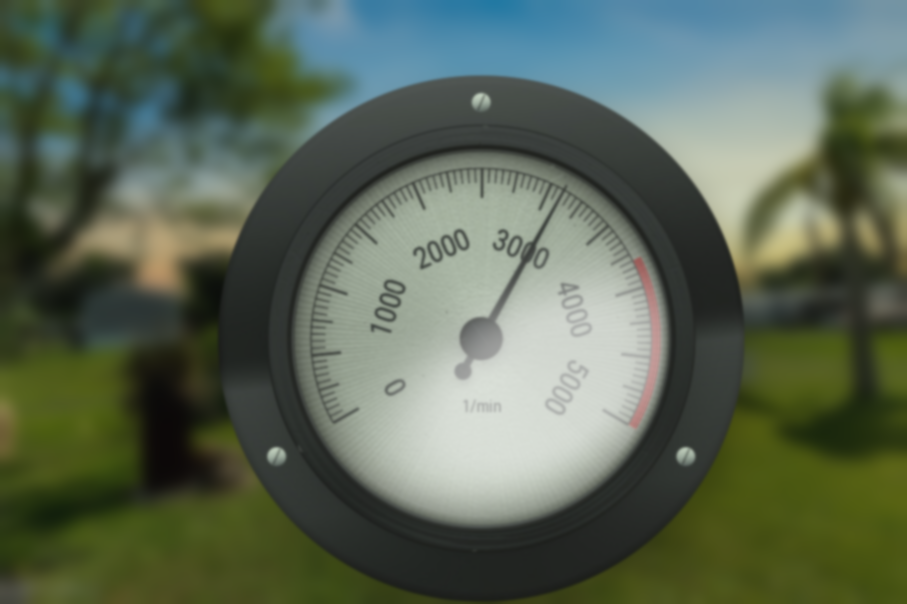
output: **3100** rpm
